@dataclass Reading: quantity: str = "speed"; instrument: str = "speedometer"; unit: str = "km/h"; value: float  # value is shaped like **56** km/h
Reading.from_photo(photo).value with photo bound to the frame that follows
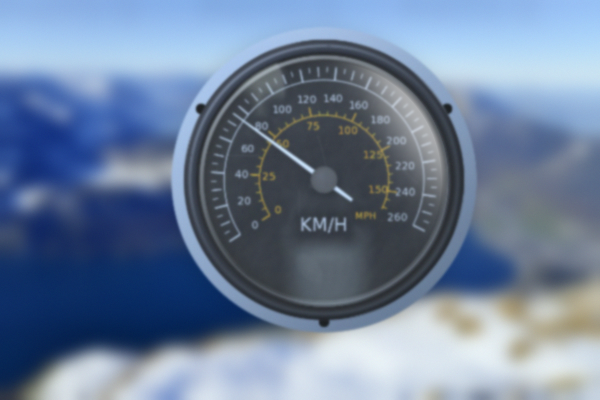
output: **75** km/h
